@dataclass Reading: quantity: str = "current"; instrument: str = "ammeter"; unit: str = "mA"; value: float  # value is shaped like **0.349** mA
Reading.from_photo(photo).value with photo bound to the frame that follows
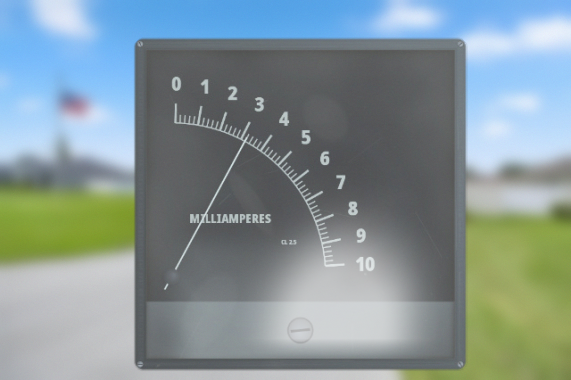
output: **3.2** mA
